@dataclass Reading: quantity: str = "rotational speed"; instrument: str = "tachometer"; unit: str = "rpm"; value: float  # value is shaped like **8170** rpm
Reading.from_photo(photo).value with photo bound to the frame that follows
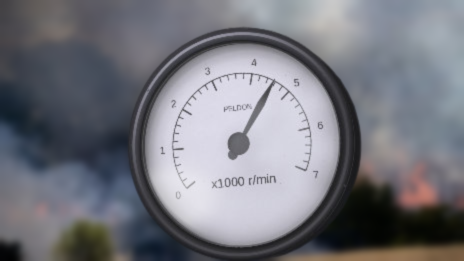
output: **4600** rpm
